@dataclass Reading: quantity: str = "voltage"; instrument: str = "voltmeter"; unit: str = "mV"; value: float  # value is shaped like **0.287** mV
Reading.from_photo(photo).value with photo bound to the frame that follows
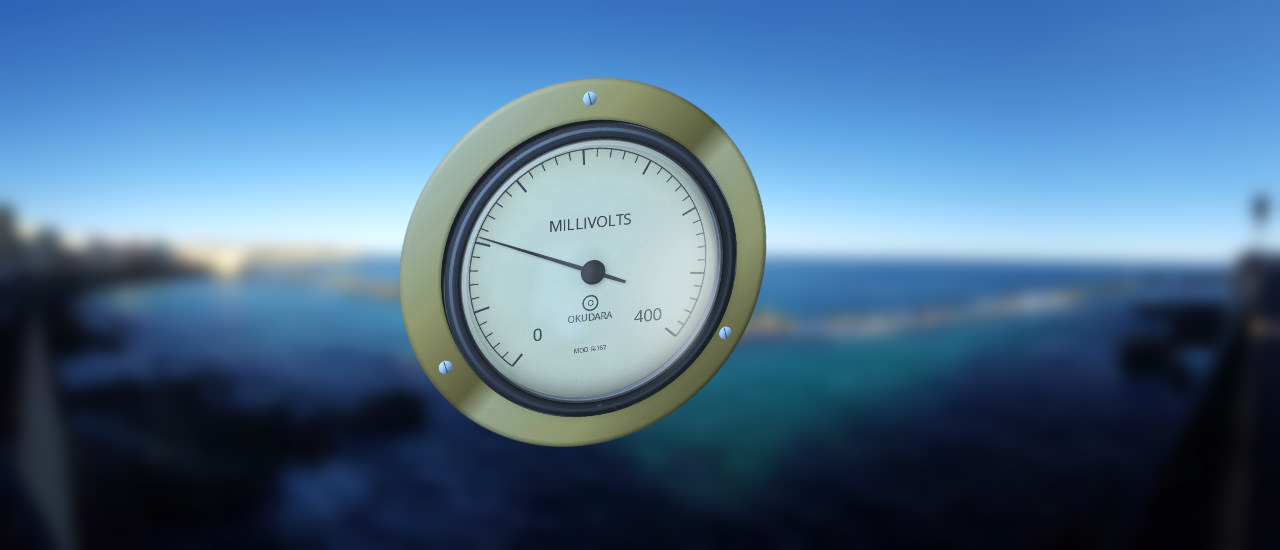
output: **105** mV
